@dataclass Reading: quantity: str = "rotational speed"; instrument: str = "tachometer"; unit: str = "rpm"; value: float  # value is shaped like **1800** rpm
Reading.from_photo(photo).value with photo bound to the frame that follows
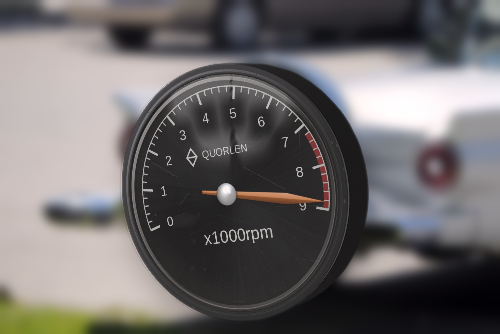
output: **8800** rpm
